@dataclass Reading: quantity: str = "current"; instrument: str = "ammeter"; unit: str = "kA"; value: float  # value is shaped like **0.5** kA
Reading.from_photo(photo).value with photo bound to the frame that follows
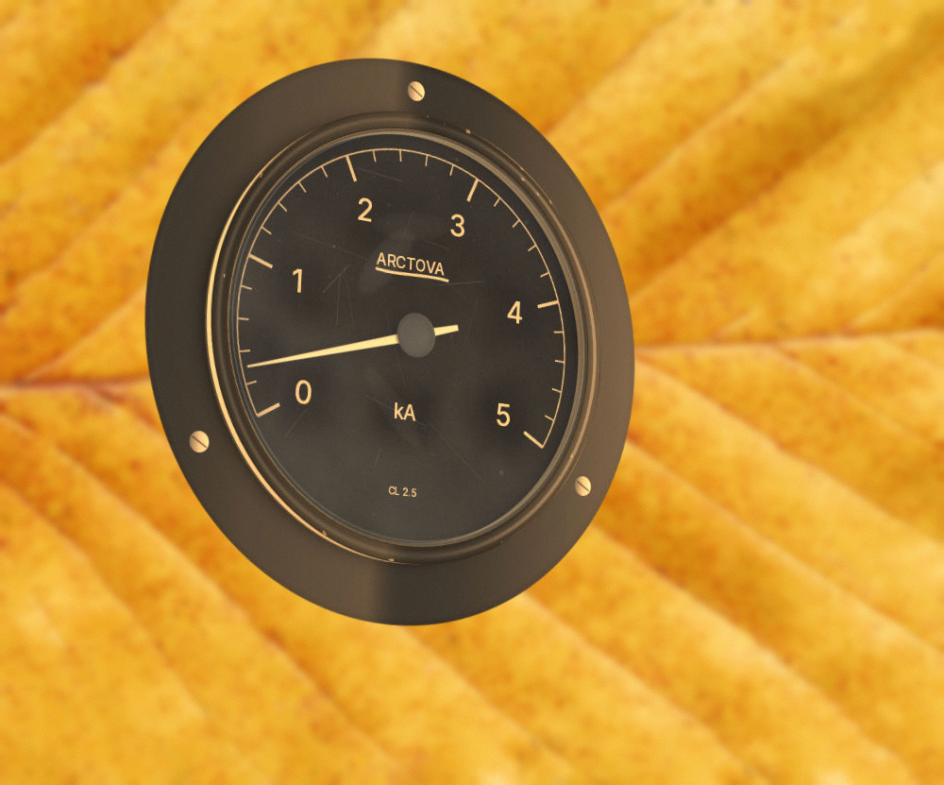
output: **0.3** kA
